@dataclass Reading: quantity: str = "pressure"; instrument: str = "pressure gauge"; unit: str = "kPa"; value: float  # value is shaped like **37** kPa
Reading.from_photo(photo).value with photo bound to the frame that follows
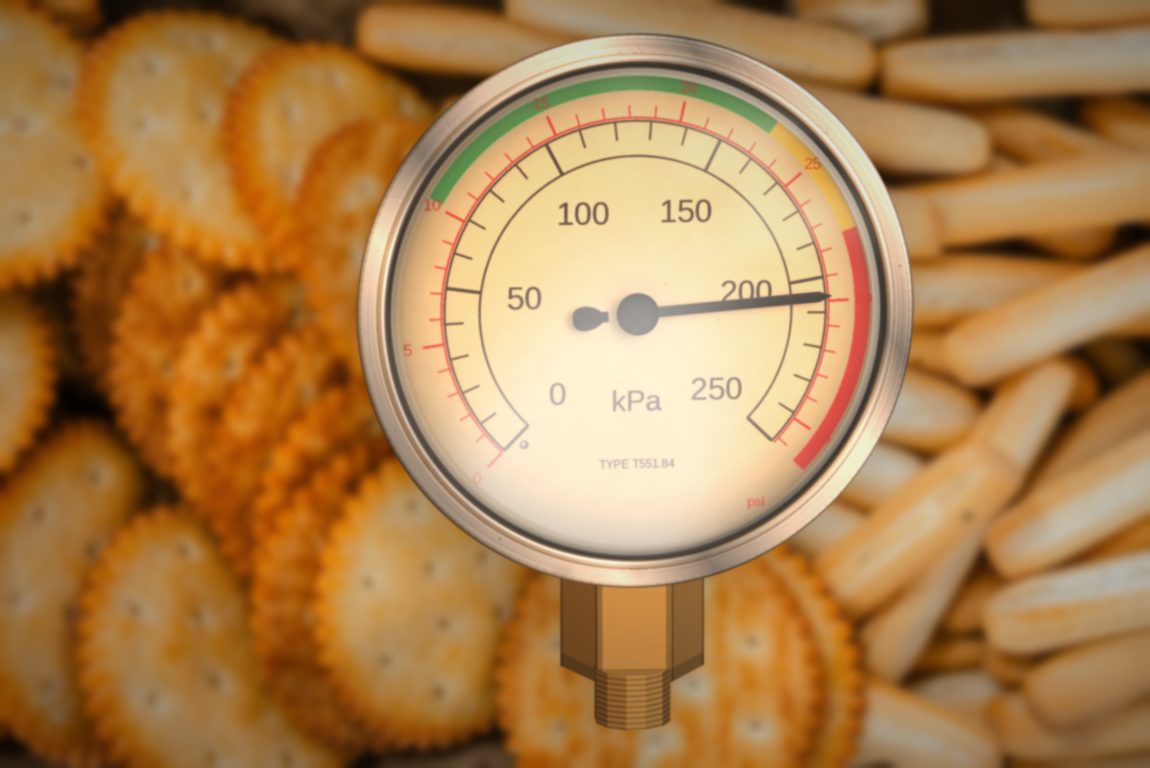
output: **205** kPa
